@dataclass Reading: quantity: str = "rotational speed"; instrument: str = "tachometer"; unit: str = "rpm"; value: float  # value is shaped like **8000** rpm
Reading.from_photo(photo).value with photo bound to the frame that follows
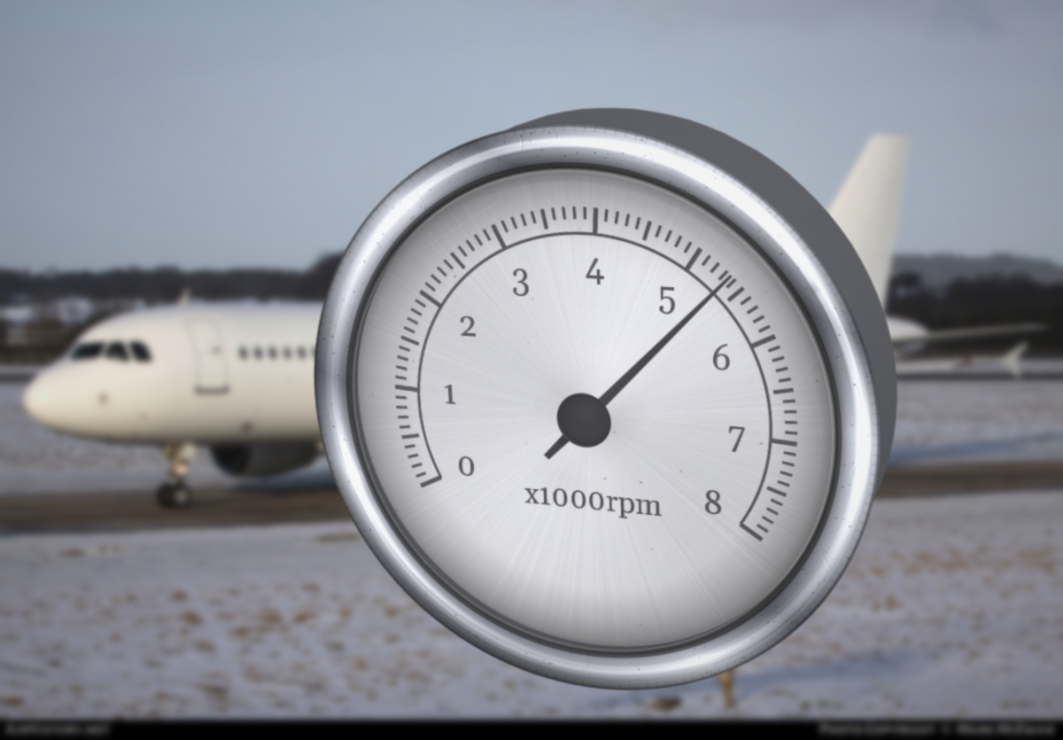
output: **5350** rpm
